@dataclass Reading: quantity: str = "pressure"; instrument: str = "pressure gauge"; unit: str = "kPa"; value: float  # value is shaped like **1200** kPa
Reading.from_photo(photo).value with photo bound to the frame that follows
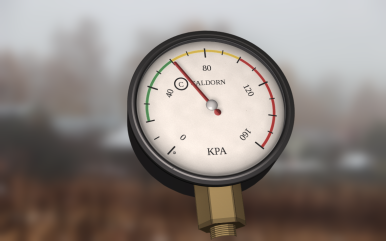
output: **60** kPa
